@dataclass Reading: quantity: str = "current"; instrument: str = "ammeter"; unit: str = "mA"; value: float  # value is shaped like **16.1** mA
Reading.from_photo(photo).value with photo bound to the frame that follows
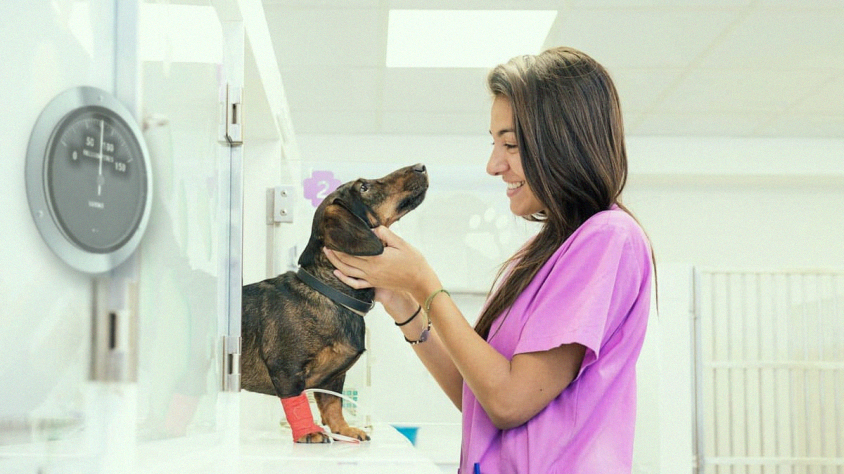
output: **75** mA
